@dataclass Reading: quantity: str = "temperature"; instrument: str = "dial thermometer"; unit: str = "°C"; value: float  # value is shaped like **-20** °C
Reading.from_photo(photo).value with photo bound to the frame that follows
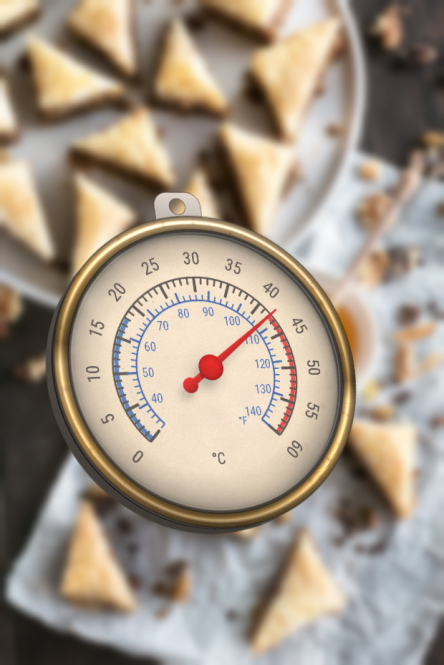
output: **42** °C
